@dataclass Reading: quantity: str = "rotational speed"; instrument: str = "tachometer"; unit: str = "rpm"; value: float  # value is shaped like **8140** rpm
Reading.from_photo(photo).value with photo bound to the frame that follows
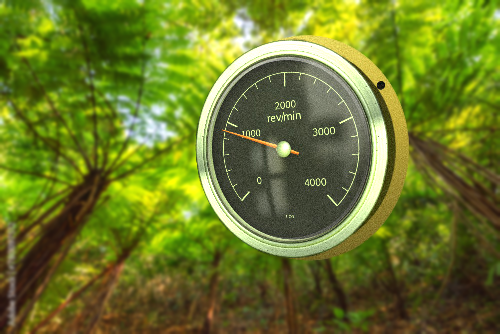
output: **900** rpm
